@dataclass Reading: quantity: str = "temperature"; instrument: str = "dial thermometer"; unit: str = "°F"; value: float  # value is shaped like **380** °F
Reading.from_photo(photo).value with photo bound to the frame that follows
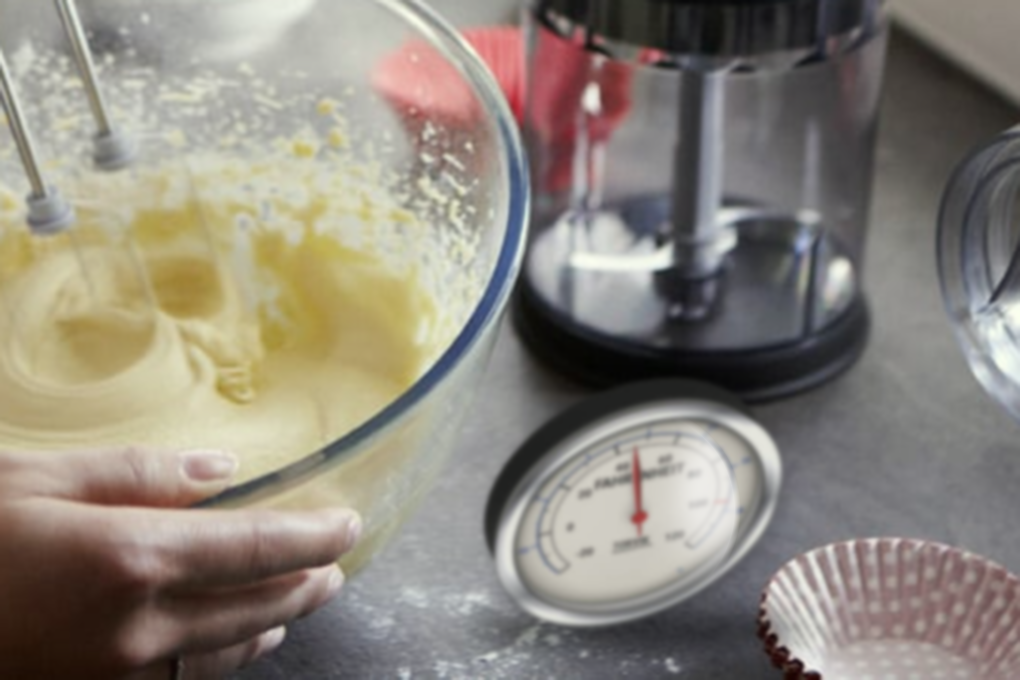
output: **45** °F
